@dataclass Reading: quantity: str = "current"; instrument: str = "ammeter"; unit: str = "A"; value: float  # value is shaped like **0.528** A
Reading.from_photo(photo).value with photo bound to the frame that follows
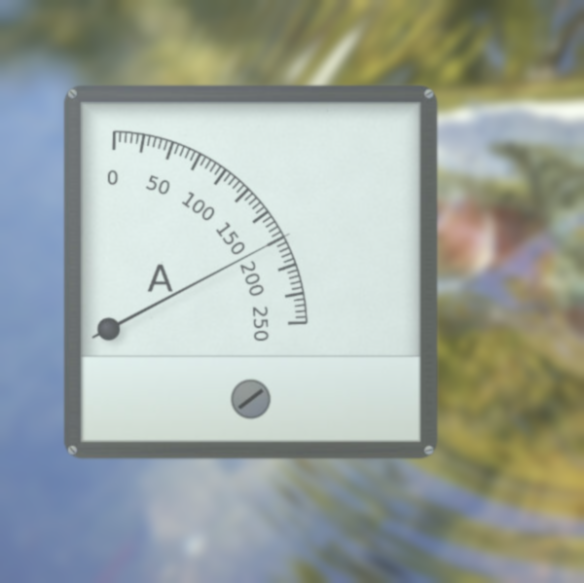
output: **175** A
